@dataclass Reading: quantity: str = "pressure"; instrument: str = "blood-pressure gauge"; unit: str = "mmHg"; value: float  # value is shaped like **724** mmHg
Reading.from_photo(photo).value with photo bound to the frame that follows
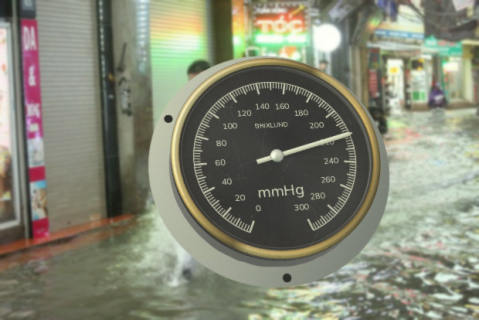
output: **220** mmHg
